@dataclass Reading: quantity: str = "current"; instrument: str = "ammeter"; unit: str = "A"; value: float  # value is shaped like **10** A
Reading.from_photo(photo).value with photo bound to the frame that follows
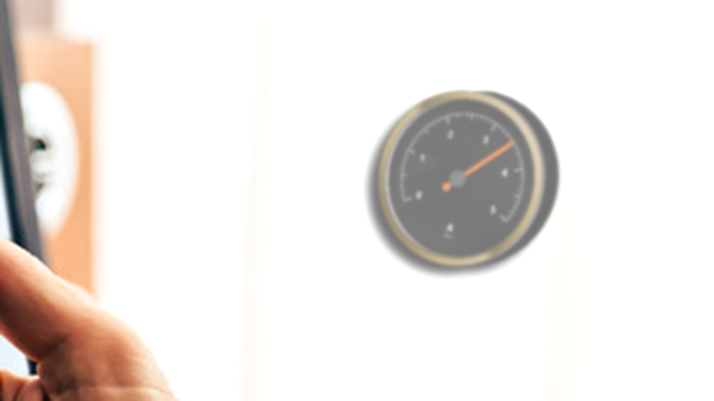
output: **3.5** A
